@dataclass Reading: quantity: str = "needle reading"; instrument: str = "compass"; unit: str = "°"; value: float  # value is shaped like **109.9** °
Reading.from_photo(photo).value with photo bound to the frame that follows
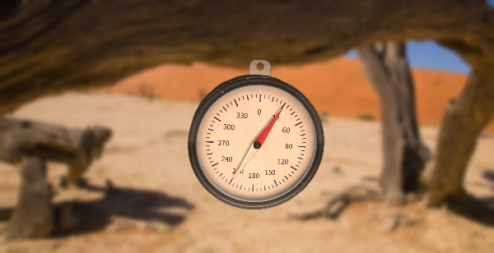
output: **30** °
